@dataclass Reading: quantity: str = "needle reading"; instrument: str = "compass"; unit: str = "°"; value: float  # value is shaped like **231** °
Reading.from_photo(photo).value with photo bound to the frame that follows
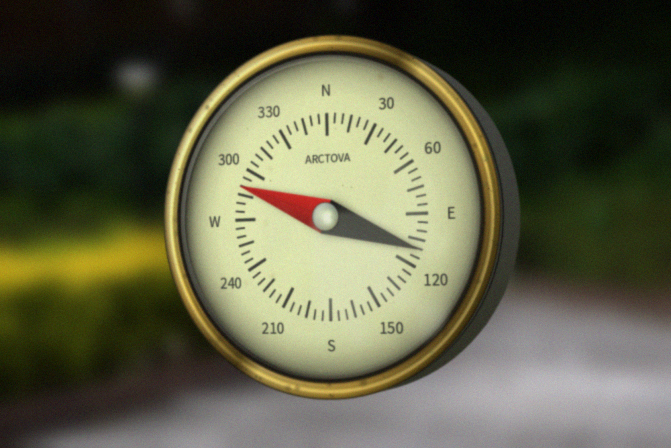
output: **290** °
